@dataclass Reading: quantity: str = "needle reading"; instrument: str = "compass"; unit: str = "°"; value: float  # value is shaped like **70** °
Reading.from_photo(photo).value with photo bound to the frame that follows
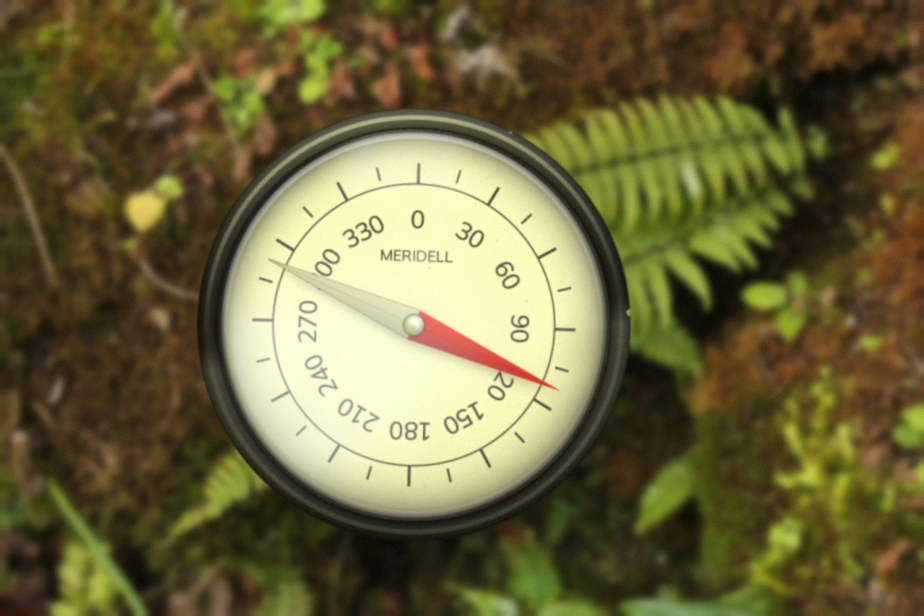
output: **112.5** °
